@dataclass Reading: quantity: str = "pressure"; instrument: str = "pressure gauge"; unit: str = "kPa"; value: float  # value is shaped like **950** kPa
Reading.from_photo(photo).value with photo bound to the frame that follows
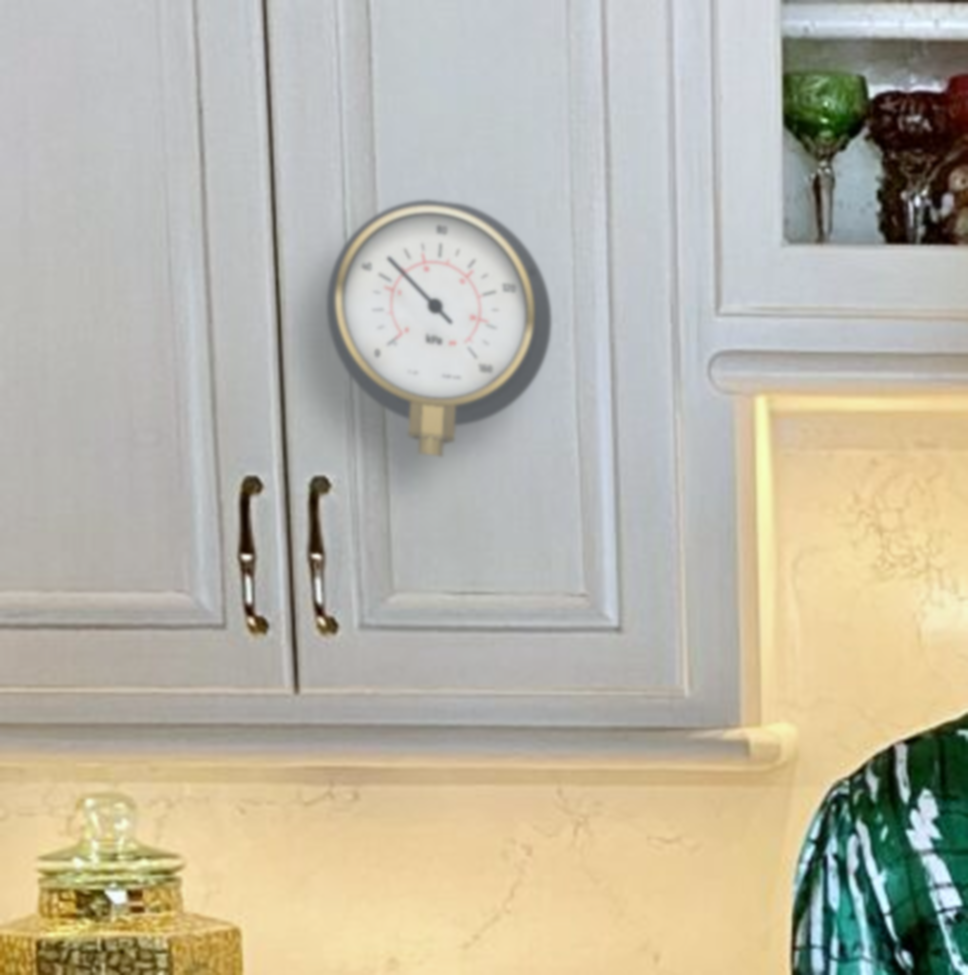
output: **50** kPa
